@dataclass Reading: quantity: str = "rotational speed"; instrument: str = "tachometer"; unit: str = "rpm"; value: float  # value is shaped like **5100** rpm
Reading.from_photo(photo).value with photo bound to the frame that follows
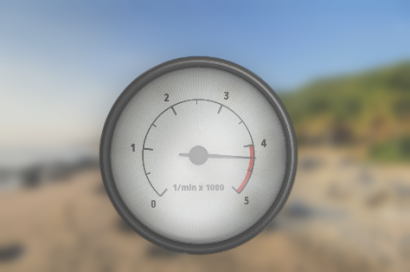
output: **4250** rpm
